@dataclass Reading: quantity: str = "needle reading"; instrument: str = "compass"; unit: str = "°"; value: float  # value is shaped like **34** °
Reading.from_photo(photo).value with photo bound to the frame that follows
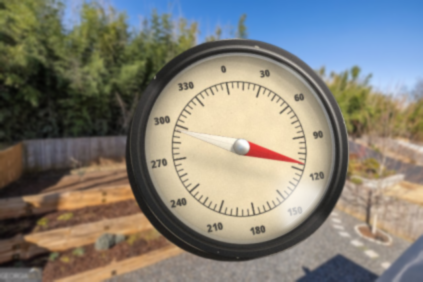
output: **115** °
